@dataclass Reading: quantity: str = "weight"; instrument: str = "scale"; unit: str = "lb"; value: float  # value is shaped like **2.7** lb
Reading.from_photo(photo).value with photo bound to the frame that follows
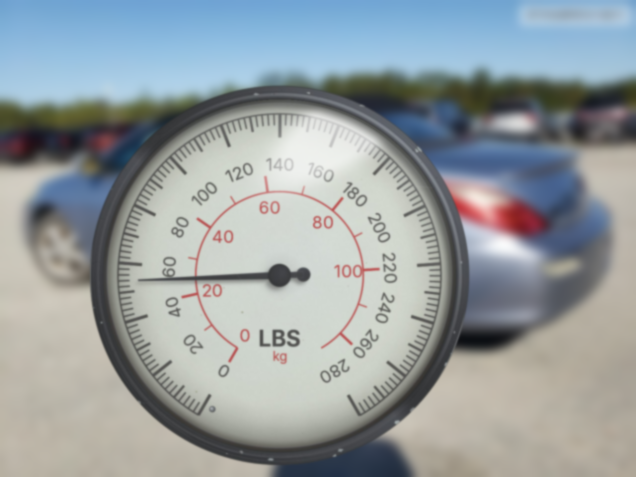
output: **54** lb
